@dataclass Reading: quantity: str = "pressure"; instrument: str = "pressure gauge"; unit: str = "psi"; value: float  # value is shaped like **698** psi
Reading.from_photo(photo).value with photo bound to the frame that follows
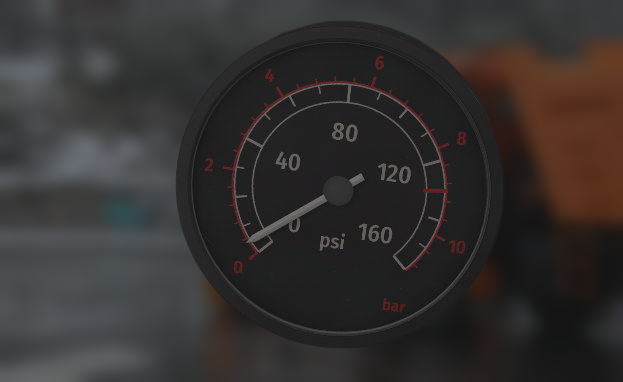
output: **5** psi
